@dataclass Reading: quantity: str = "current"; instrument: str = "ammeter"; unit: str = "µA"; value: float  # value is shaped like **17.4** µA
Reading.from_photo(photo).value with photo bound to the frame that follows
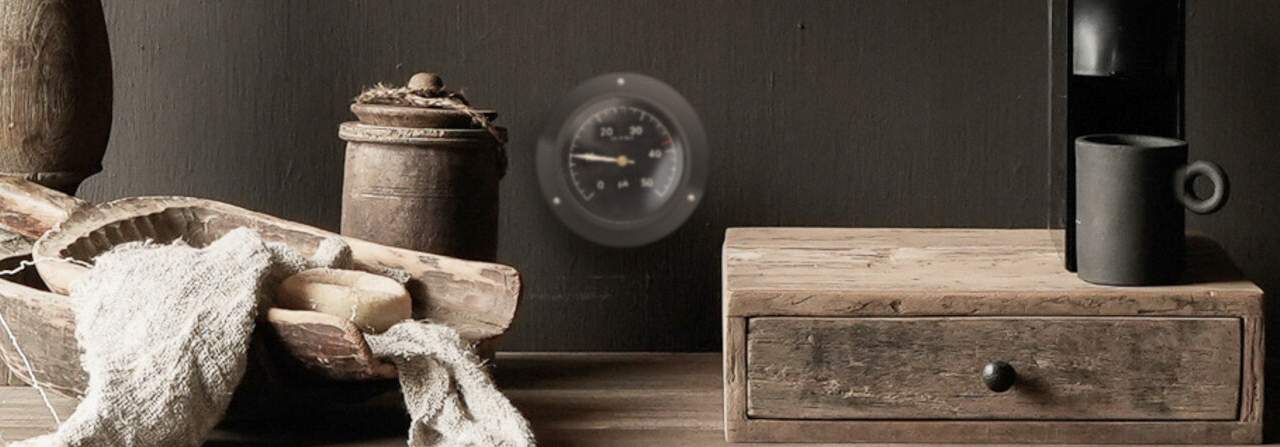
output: **10** µA
